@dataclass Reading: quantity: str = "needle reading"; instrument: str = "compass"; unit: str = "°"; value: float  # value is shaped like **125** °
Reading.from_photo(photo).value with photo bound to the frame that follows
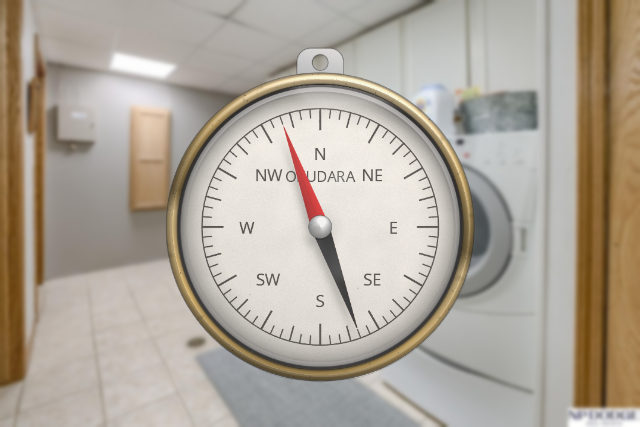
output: **340** °
